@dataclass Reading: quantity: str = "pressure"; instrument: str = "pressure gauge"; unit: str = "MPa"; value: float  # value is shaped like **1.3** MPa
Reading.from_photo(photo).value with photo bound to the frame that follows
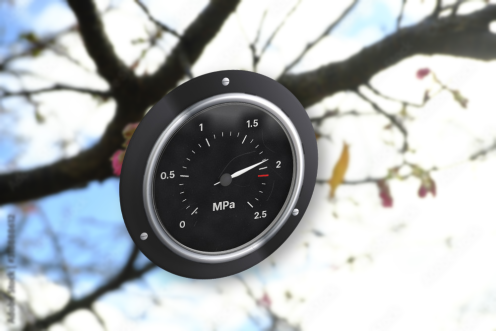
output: **1.9** MPa
